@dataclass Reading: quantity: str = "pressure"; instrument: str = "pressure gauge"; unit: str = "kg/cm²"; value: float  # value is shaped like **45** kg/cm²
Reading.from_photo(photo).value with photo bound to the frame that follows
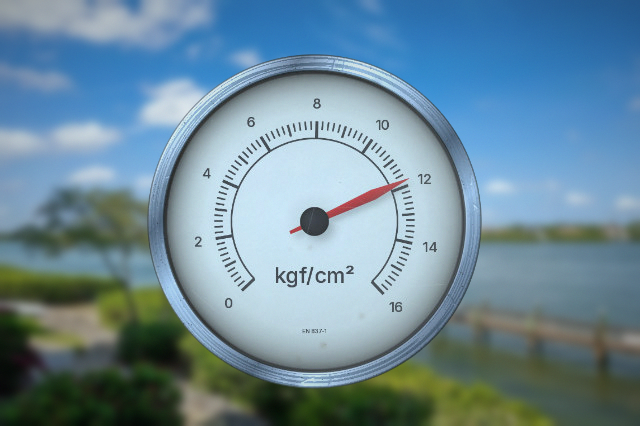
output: **11.8** kg/cm²
